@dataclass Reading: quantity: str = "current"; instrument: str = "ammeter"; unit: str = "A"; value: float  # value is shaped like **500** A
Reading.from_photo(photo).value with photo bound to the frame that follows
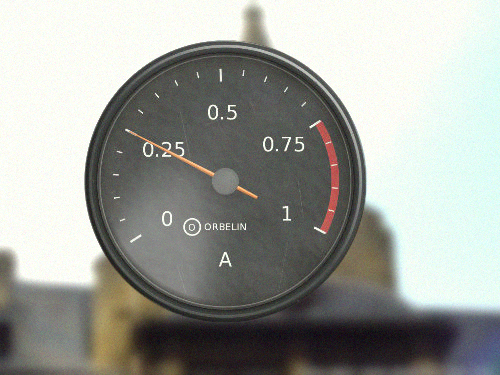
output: **0.25** A
